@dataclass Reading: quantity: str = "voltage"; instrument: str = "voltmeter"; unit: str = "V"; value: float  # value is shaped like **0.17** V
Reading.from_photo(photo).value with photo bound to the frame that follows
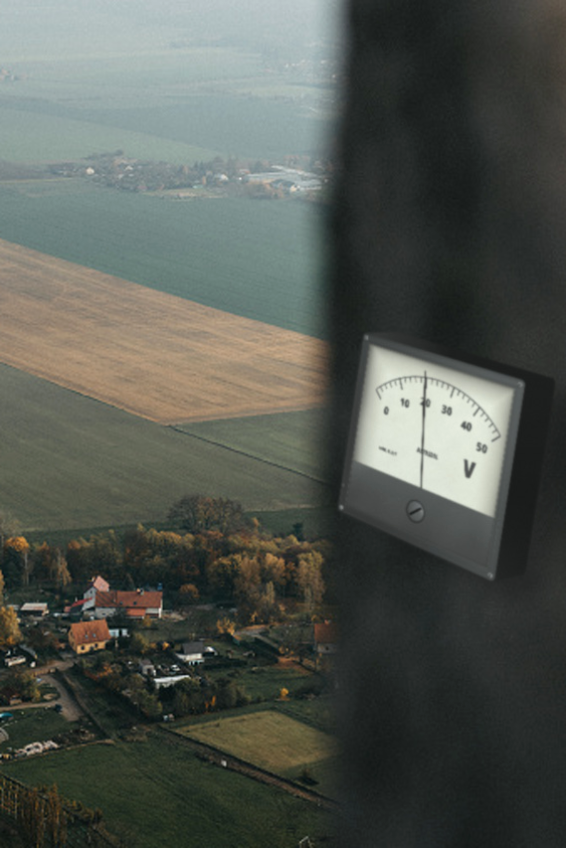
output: **20** V
